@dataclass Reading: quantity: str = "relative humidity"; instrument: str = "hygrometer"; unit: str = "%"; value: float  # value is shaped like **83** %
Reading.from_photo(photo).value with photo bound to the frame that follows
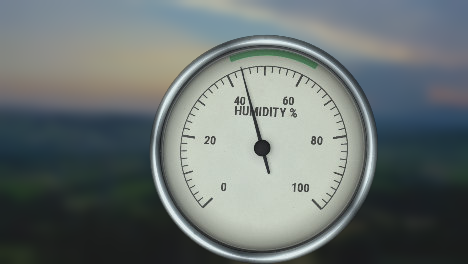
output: **44** %
